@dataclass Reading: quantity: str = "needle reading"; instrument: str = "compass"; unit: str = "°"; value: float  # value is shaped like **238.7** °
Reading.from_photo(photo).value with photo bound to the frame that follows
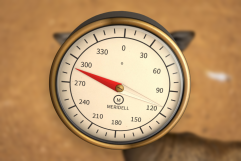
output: **290** °
